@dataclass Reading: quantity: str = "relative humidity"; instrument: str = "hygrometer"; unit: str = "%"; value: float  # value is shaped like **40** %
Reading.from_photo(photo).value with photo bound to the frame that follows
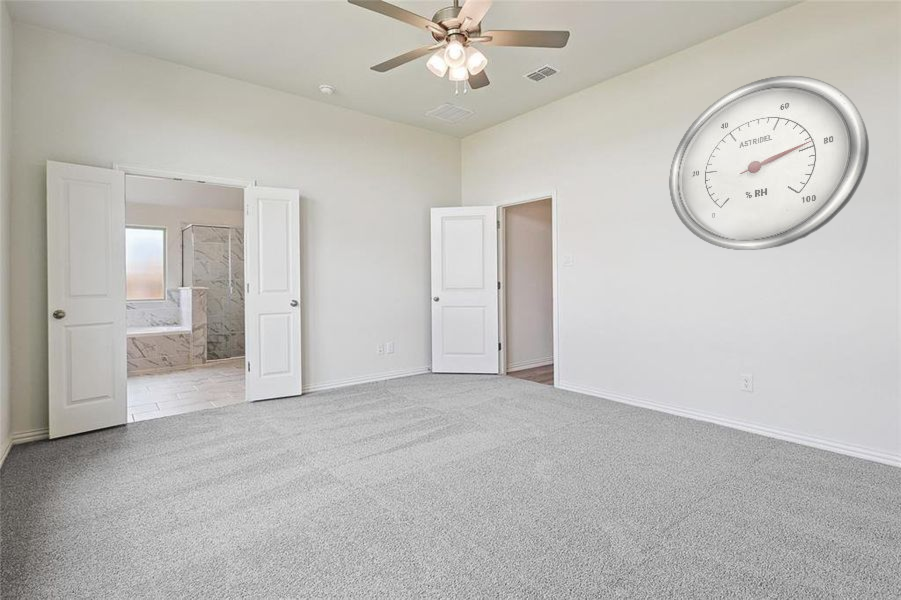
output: **78** %
